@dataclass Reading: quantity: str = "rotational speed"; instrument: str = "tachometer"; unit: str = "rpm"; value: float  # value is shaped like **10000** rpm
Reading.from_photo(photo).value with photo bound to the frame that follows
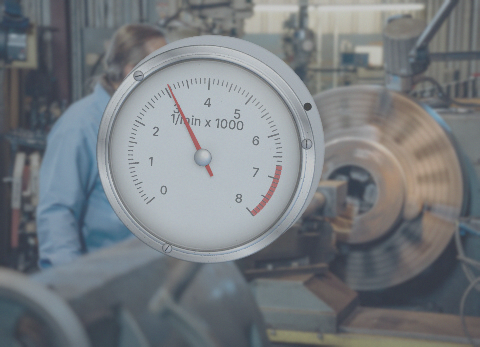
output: **3100** rpm
